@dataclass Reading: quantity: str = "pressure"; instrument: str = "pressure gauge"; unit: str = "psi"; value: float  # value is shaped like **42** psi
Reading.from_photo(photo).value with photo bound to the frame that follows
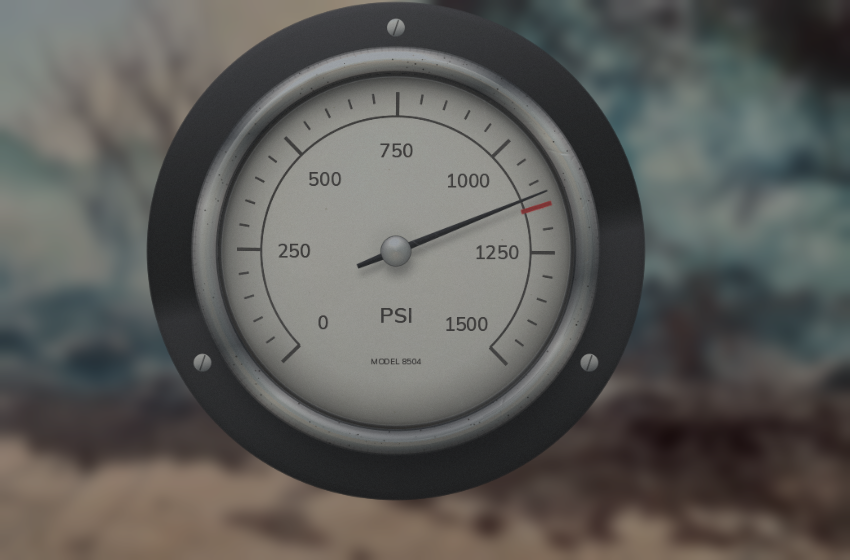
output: **1125** psi
